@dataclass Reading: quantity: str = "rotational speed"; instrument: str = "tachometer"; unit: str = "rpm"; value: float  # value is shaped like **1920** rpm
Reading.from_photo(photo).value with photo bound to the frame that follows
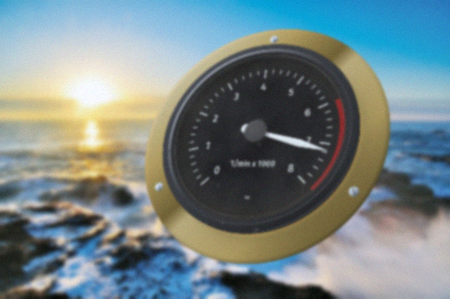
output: **7200** rpm
